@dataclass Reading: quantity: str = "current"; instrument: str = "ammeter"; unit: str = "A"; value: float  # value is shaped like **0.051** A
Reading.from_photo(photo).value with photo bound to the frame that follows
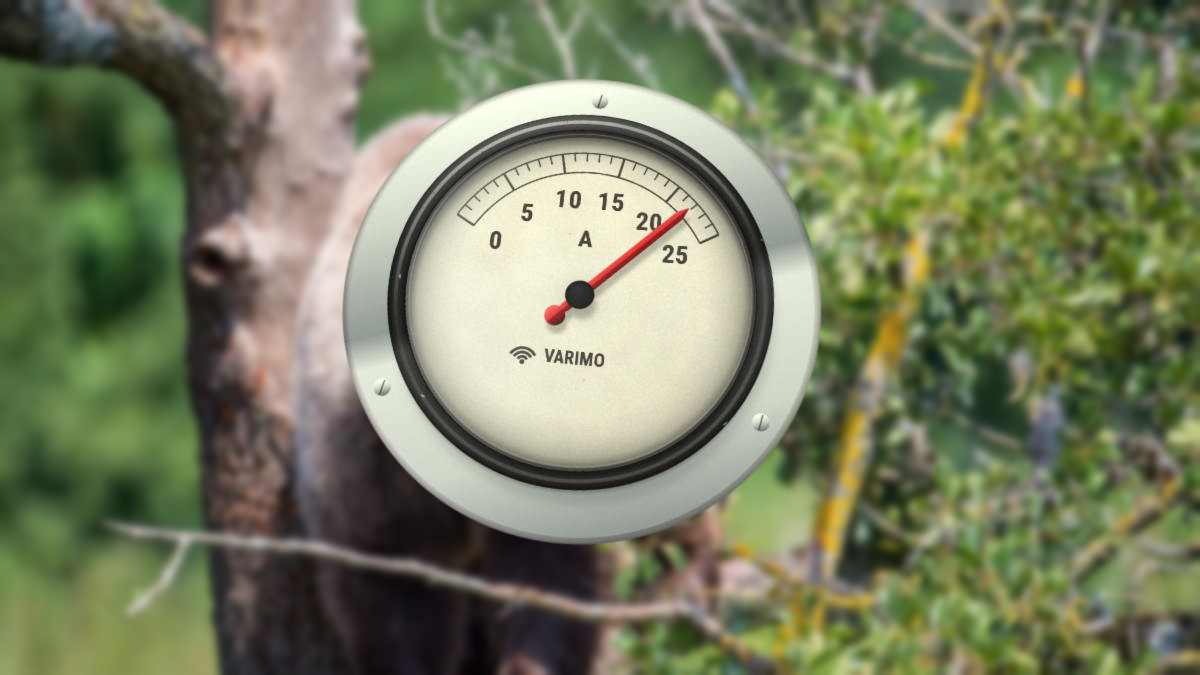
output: **22** A
